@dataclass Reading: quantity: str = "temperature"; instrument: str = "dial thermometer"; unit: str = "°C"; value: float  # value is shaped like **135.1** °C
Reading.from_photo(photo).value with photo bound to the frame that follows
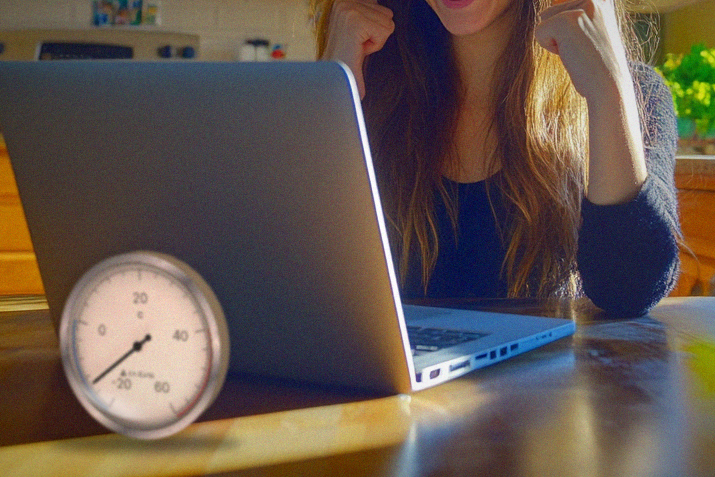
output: **-14** °C
